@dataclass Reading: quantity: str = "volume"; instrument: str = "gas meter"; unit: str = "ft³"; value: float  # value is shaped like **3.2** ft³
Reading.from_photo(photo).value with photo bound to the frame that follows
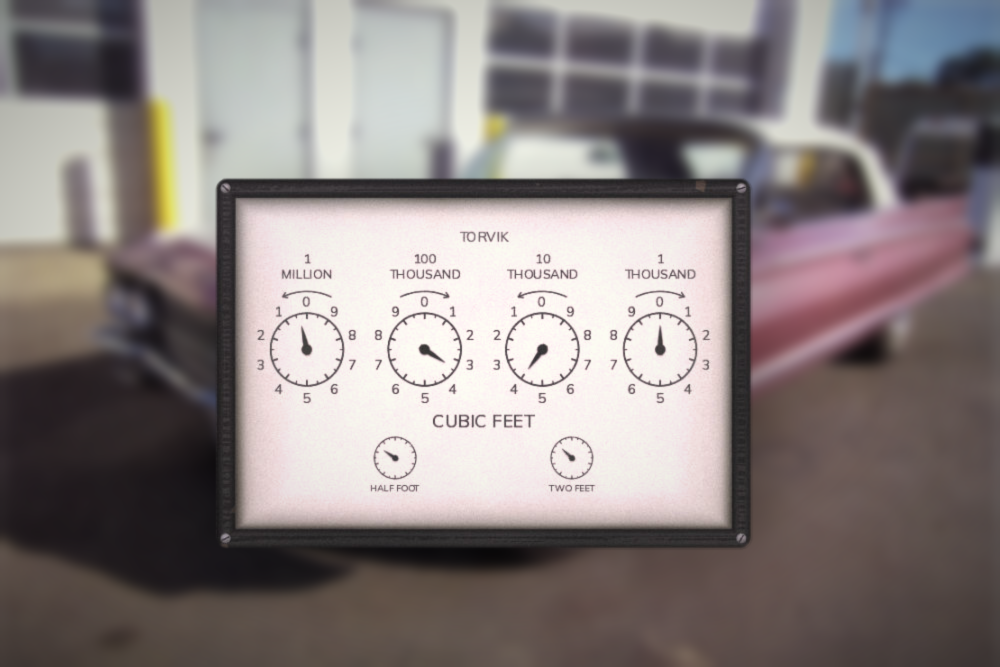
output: **34000** ft³
